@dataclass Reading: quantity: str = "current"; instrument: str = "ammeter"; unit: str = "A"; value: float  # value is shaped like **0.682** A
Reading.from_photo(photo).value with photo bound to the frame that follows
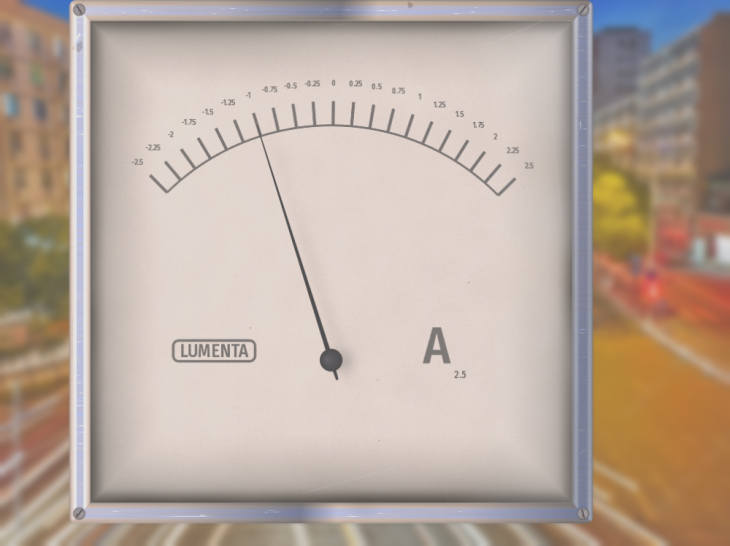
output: **-1** A
